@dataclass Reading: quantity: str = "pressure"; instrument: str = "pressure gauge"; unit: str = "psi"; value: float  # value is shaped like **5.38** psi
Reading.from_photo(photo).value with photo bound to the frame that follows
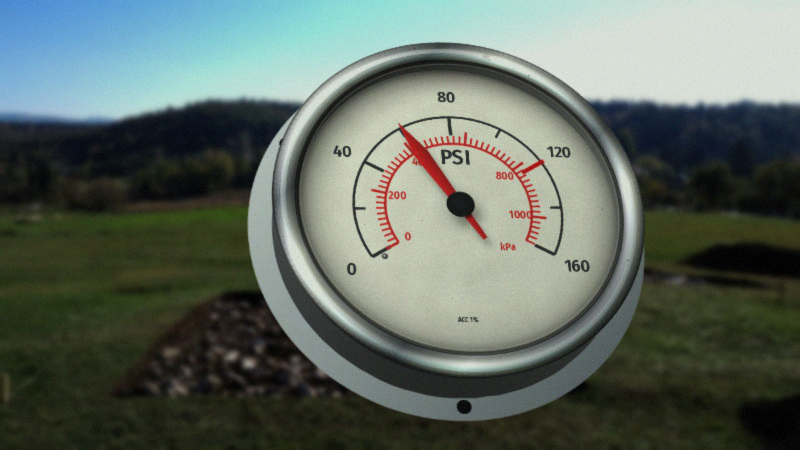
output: **60** psi
